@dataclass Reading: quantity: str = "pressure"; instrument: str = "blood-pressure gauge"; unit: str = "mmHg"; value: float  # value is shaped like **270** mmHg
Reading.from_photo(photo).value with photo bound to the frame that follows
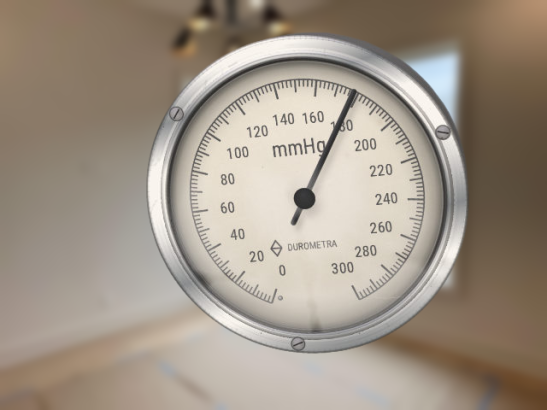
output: **178** mmHg
